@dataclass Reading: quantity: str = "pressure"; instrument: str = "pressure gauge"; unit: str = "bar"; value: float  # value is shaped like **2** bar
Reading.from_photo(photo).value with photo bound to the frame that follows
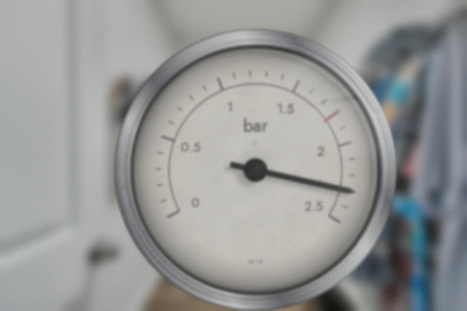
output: **2.3** bar
